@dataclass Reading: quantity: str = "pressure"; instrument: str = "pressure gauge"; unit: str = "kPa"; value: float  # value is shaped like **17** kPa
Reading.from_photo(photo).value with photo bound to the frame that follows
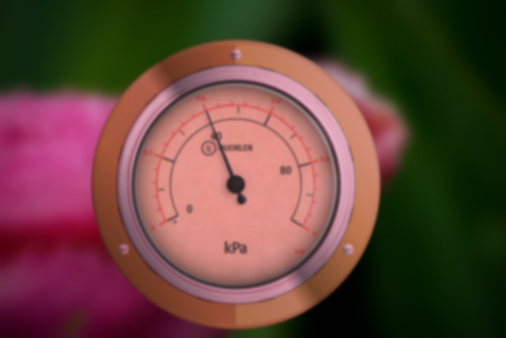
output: **40** kPa
